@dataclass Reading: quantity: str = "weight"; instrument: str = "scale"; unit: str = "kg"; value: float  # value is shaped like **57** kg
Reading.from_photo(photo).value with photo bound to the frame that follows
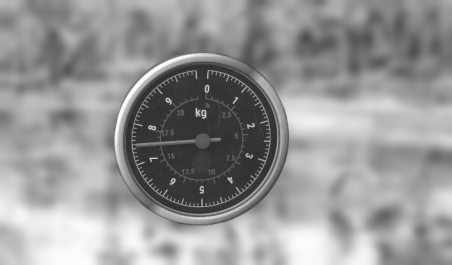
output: **7.5** kg
